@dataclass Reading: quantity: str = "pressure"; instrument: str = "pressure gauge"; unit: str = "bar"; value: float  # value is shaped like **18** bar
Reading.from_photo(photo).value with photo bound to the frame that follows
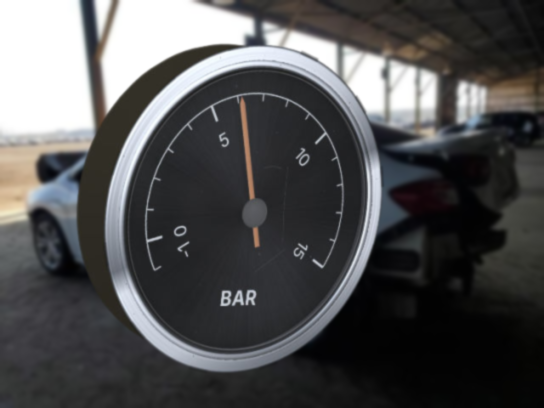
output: **6** bar
